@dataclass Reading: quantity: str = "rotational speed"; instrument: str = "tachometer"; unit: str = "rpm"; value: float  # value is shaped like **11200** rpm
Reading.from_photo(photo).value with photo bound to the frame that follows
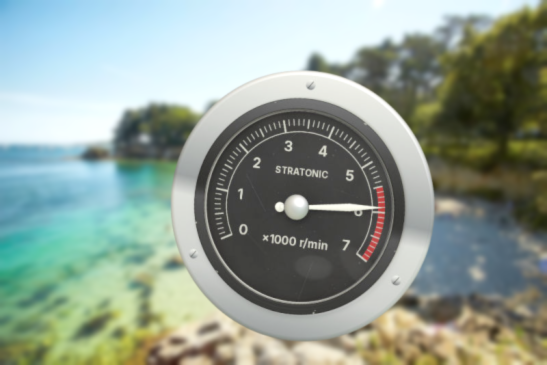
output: **5900** rpm
